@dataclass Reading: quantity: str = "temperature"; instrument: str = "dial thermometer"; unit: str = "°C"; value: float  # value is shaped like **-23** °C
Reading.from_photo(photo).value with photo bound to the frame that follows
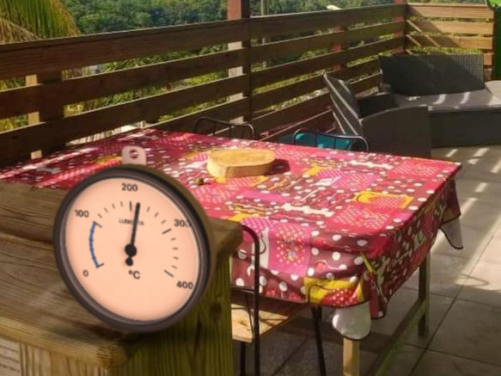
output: **220** °C
